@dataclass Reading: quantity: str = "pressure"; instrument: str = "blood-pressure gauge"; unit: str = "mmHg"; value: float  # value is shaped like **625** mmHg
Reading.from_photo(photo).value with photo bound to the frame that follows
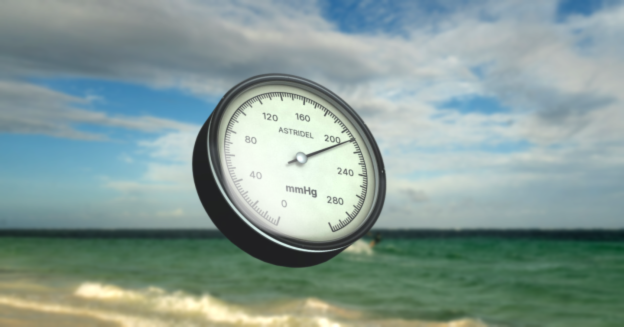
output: **210** mmHg
